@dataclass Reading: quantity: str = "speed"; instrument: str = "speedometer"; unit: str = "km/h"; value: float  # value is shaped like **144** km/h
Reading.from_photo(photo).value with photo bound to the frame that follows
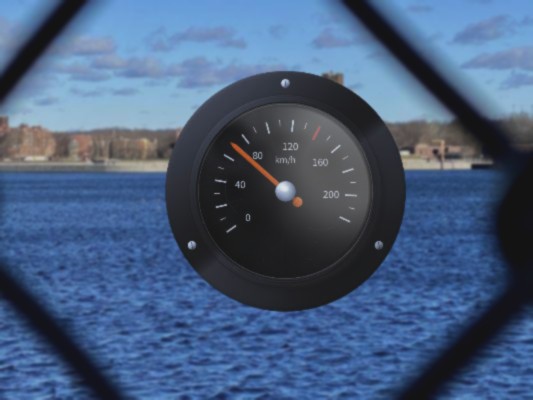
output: **70** km/h
